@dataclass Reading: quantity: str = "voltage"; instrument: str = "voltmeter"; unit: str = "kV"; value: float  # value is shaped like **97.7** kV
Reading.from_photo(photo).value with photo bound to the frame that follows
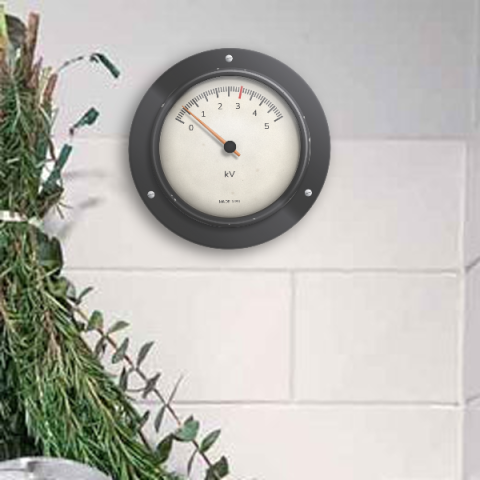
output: **0.5** kV
